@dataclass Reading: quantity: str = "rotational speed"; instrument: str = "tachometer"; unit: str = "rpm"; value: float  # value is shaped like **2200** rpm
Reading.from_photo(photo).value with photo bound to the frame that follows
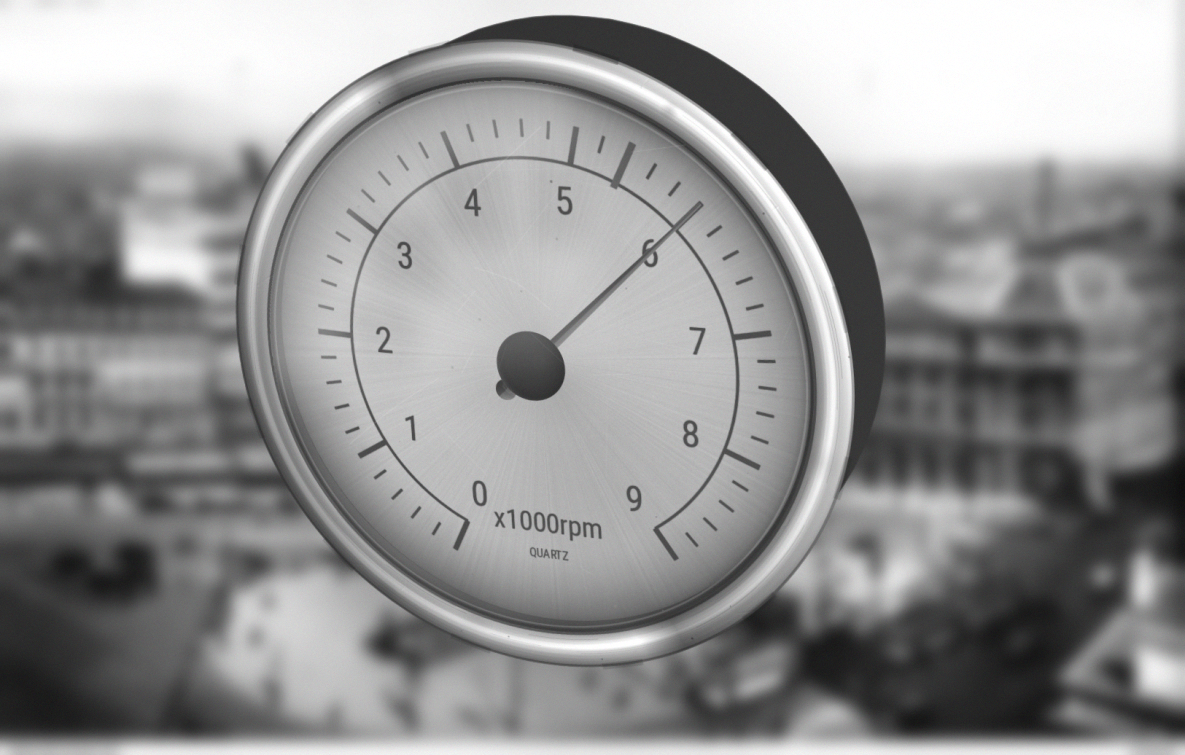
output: **6000** rpm
